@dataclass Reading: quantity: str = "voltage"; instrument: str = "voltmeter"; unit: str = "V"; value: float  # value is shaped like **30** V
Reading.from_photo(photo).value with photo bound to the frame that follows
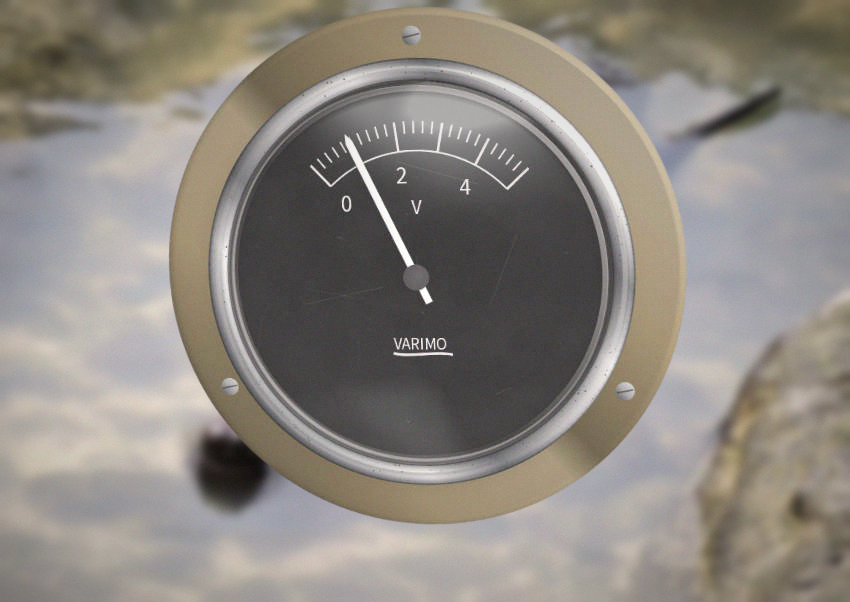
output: **1** V
